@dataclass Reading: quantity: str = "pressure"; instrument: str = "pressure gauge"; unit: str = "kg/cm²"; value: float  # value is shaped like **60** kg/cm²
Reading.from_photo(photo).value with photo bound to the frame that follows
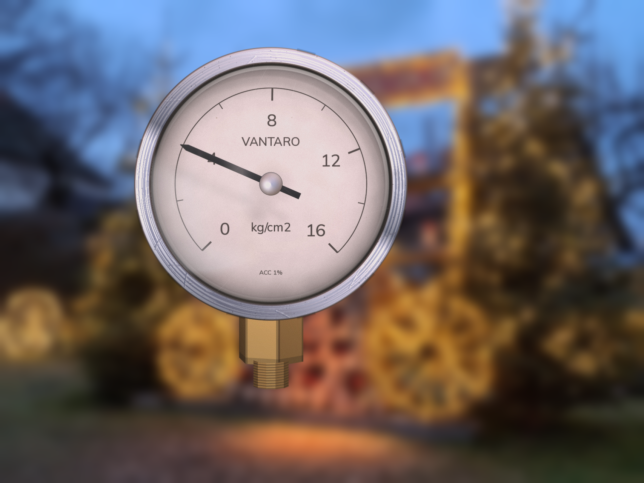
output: **4** kg/cm²
